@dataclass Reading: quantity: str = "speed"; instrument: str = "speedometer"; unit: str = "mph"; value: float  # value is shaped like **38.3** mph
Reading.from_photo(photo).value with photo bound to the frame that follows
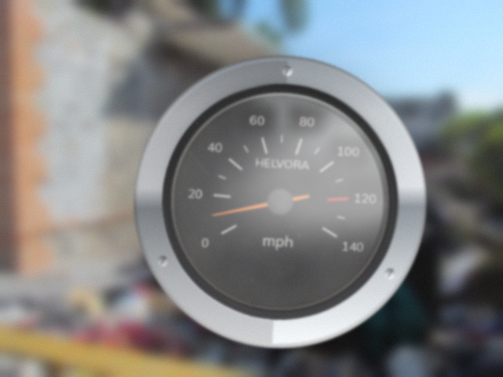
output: **10** mph
